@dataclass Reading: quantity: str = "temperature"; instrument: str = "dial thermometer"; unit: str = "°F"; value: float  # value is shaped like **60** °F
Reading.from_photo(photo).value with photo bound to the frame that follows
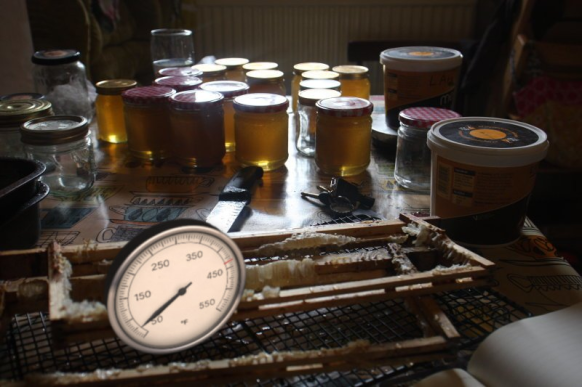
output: **75** °F
